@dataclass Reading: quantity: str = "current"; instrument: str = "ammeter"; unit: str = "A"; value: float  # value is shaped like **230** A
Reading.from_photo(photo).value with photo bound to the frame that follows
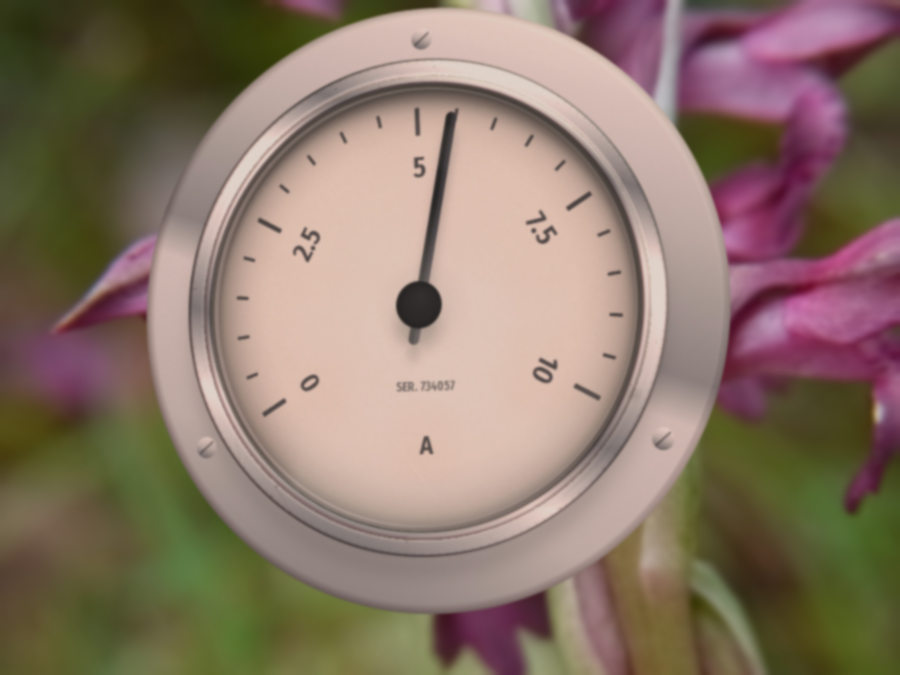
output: **5.5** A
